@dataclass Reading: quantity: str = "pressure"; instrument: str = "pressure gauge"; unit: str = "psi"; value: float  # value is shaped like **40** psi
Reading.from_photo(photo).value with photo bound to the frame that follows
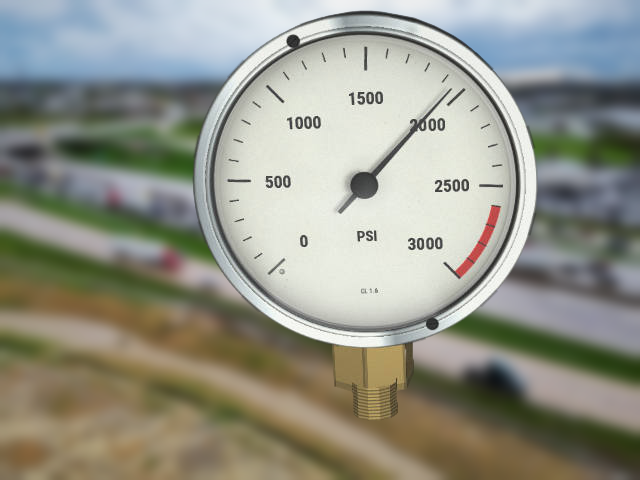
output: **1950** psi
